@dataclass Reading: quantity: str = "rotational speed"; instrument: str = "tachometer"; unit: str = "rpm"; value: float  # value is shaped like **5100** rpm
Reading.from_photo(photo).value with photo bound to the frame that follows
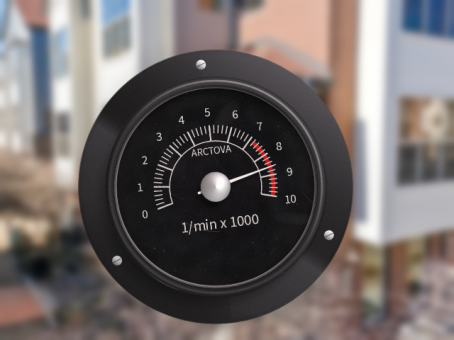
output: **8600** rpm
